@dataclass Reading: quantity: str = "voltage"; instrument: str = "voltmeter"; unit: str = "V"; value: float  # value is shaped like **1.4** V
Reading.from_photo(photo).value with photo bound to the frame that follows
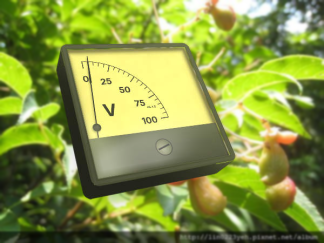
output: **5** V
